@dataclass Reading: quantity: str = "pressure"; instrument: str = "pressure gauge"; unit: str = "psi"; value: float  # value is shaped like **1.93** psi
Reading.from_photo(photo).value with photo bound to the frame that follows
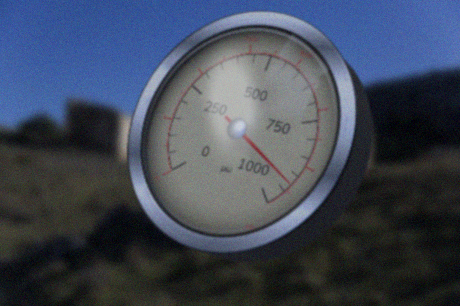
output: **925** psi
